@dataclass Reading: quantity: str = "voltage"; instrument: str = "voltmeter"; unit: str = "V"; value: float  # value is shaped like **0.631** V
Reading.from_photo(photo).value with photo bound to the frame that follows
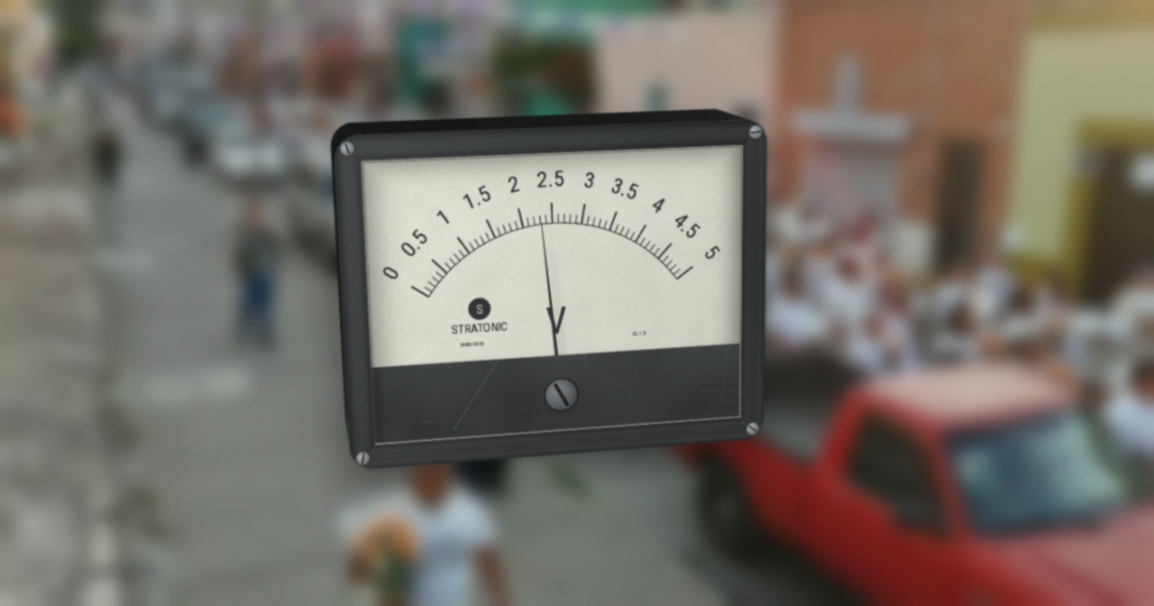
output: **2.3** V
